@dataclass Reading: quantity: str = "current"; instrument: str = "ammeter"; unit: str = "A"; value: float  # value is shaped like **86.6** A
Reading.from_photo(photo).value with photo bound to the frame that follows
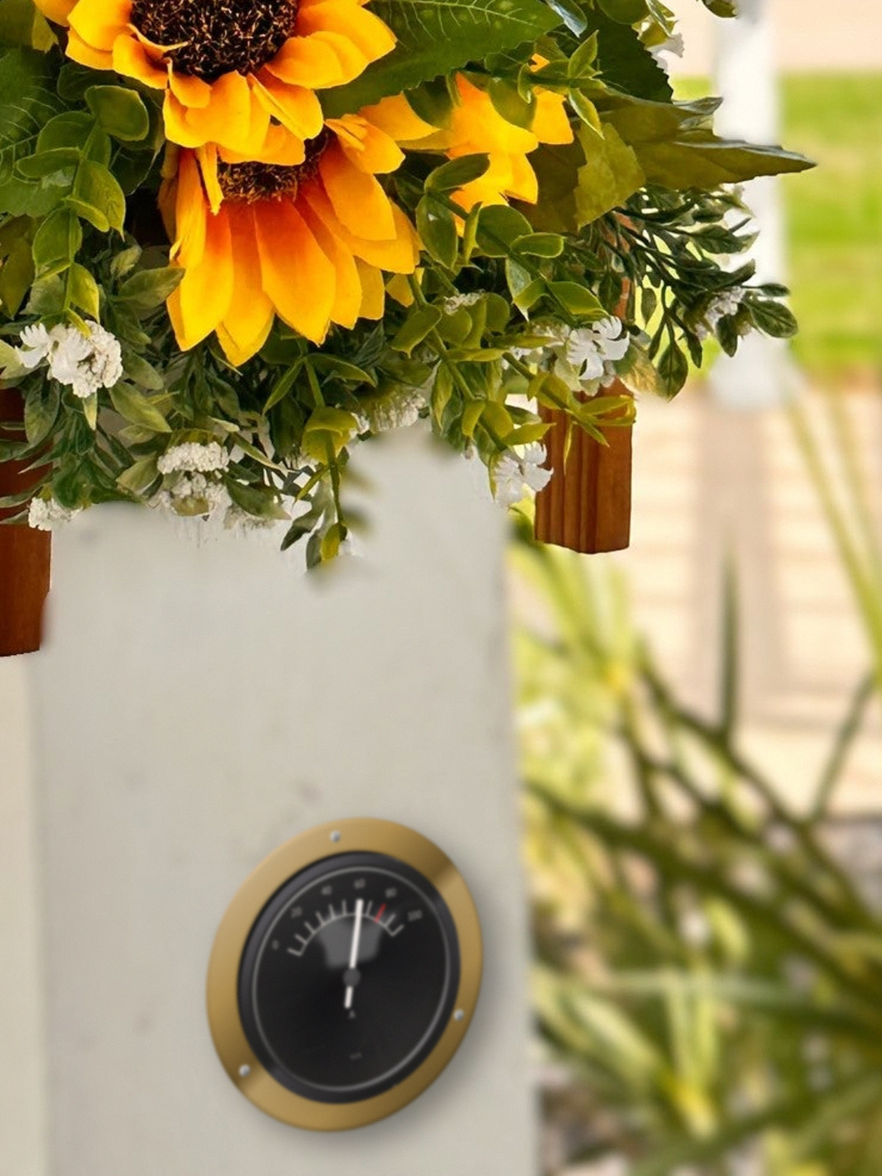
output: **60** A
